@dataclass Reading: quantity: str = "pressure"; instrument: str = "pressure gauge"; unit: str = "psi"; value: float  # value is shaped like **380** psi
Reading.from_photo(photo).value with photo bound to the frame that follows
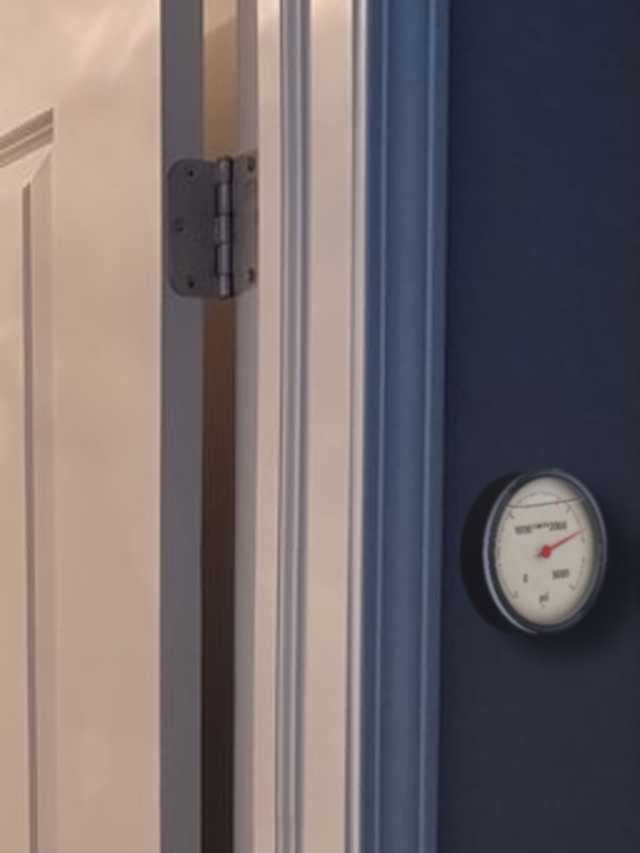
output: **2300** psi
